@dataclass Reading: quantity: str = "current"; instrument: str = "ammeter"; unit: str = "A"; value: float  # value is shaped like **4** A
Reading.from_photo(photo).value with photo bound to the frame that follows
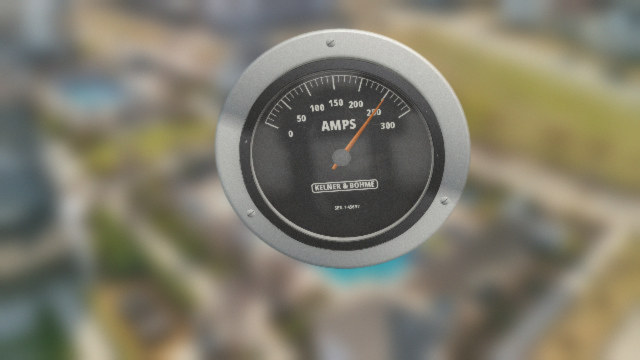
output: **250** A
